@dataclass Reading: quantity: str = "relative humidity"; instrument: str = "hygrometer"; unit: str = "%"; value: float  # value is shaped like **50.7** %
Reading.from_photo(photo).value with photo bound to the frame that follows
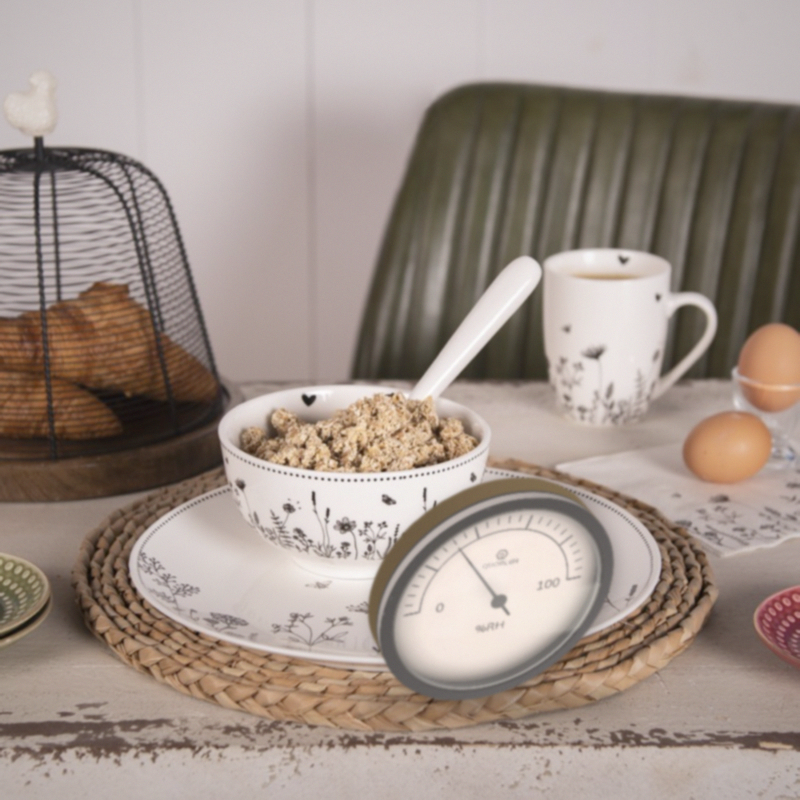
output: **32** %
